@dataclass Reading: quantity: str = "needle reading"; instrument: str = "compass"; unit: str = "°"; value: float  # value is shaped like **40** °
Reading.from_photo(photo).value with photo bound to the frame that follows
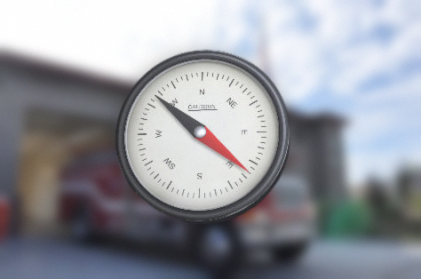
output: **130** °
